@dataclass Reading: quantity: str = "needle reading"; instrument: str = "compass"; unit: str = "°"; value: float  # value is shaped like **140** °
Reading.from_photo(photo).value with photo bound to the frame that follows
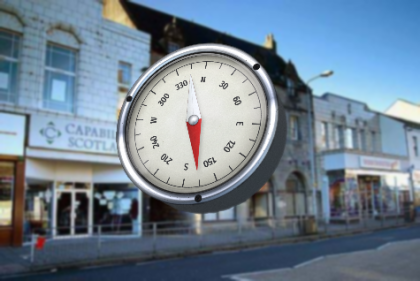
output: **165** °
